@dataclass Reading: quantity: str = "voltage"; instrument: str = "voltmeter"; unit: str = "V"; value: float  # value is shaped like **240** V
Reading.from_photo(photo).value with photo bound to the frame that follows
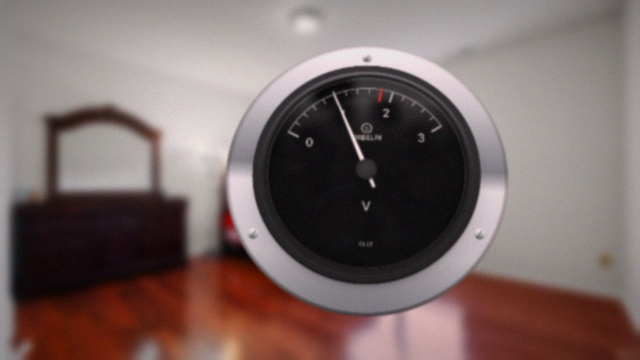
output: **1** V
